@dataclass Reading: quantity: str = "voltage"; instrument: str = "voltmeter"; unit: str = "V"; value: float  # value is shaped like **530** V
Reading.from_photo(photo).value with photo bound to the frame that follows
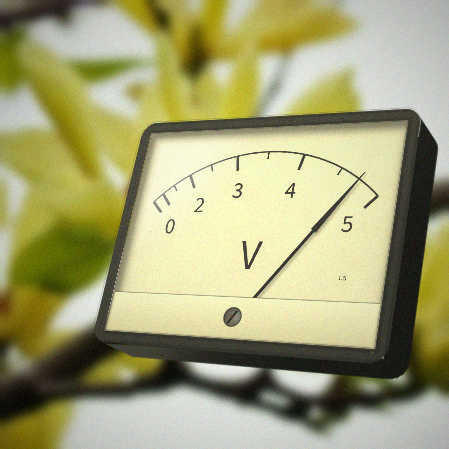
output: **4.75** V
